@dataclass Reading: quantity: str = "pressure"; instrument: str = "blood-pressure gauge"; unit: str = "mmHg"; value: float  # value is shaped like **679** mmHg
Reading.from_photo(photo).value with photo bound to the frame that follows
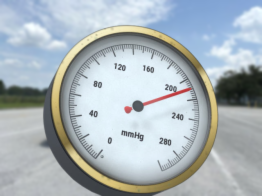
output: **210** mmHg
